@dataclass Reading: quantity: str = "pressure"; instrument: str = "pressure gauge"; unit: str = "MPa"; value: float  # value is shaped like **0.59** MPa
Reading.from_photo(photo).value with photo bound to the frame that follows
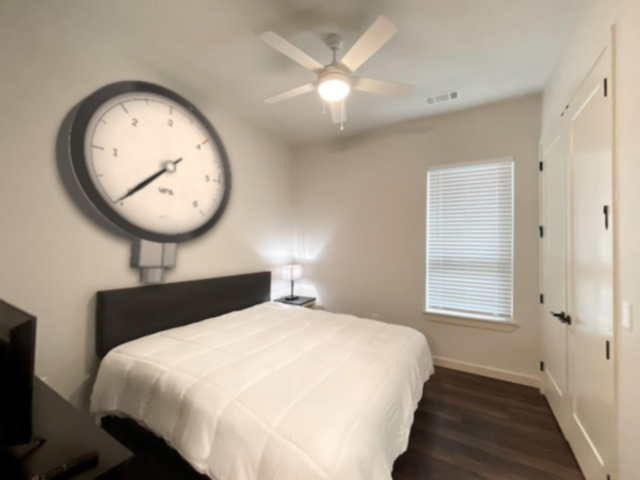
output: **0** MPa
